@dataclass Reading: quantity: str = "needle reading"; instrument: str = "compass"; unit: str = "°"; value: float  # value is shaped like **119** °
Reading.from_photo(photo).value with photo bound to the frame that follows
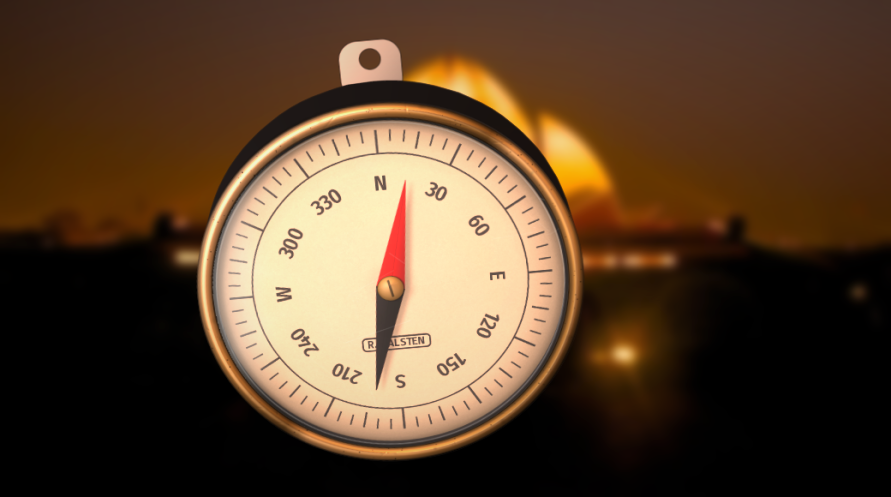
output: **12.5** °
